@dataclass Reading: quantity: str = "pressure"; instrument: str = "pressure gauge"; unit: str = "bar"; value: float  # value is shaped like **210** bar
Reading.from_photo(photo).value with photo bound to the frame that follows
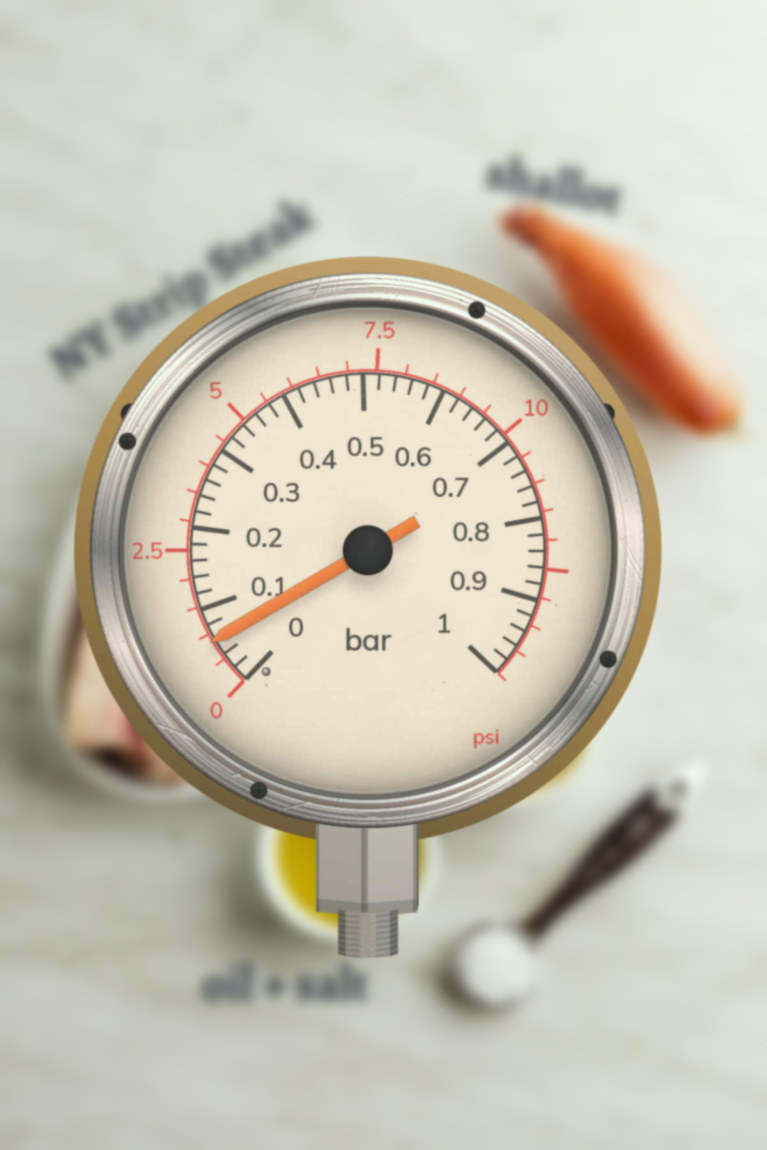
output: **0.06** bar
